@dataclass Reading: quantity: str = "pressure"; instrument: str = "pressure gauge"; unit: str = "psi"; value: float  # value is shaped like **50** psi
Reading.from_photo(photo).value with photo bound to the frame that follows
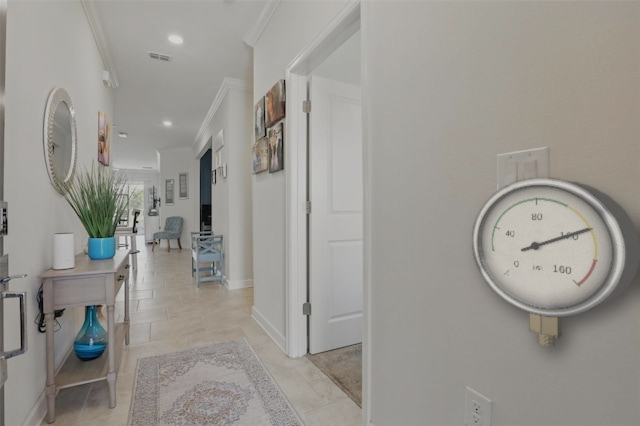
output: **120** psi
